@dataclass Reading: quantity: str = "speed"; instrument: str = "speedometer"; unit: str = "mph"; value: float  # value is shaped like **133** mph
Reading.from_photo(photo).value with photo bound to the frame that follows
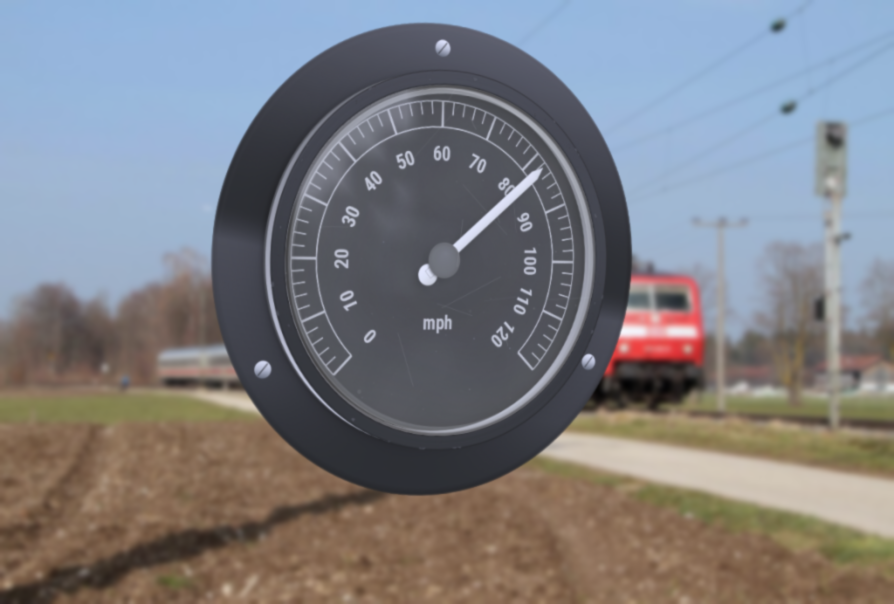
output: **82** mph
